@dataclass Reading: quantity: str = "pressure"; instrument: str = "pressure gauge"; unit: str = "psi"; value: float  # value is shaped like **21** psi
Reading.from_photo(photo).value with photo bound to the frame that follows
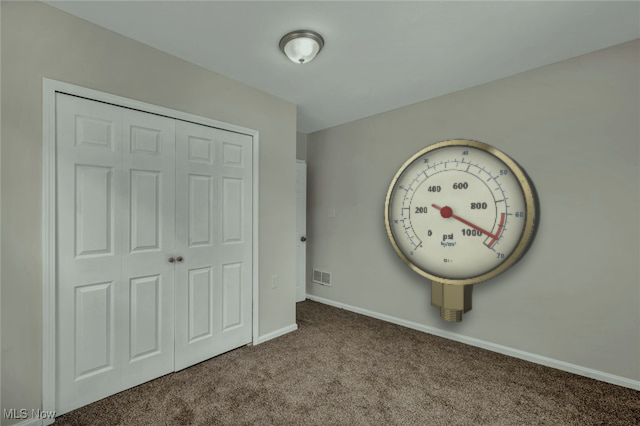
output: **950** psi
